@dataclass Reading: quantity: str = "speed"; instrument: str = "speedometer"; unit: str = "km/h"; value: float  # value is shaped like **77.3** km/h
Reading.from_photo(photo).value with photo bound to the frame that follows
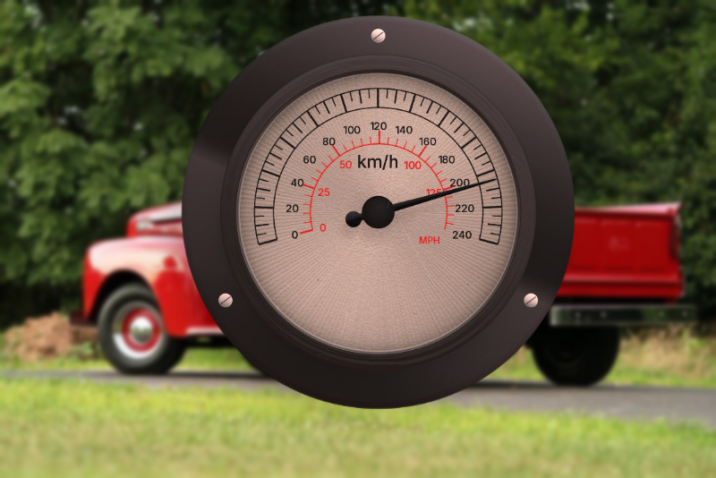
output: **205** km/h
